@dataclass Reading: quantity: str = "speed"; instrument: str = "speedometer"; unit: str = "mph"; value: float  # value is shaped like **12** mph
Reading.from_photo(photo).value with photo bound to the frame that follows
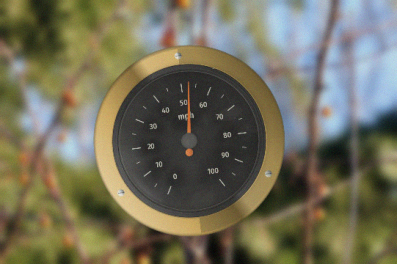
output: **52.5** mph
